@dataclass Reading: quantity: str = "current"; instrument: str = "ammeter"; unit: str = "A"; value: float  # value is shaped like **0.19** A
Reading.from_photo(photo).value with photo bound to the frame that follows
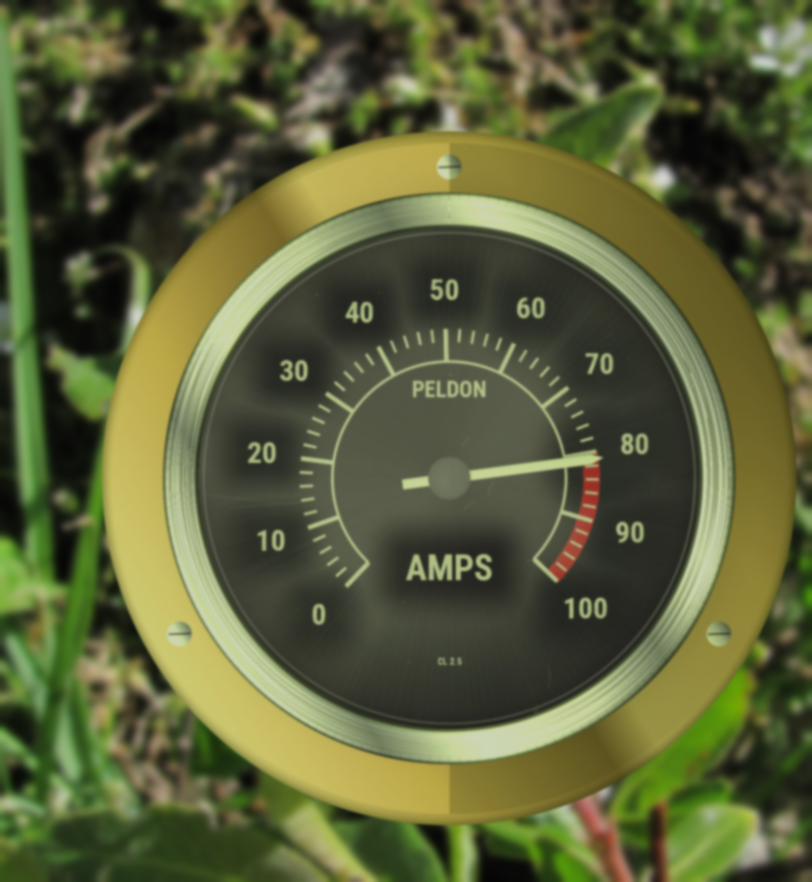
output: **81** A
